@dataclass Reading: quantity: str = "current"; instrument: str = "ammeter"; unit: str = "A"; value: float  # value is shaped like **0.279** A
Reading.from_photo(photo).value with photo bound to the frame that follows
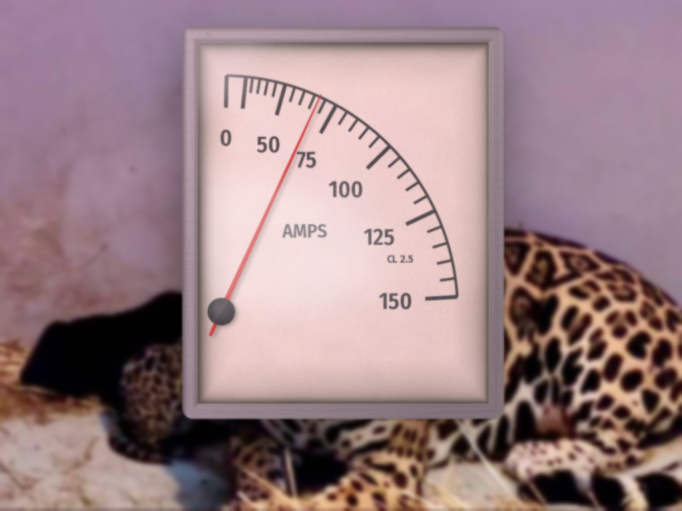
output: **67.5** A
